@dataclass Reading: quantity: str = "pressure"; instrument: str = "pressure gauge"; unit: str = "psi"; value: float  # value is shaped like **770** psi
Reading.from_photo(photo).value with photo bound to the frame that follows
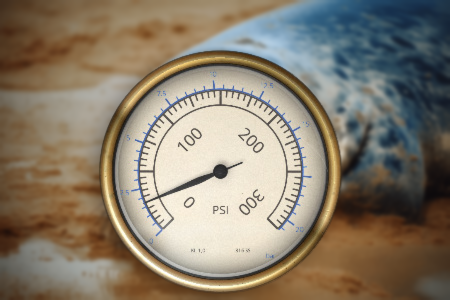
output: **25** psi
